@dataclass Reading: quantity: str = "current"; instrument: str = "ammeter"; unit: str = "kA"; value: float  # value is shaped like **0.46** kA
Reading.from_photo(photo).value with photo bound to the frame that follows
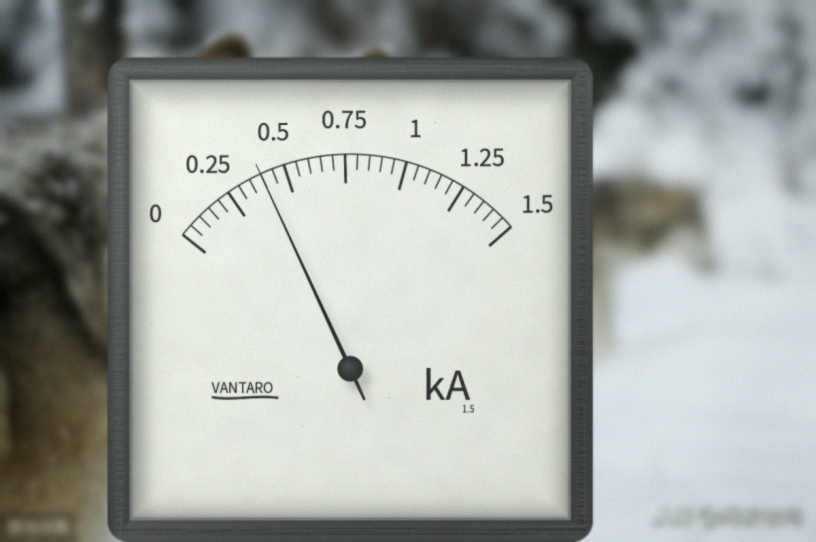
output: **0.4** kA
